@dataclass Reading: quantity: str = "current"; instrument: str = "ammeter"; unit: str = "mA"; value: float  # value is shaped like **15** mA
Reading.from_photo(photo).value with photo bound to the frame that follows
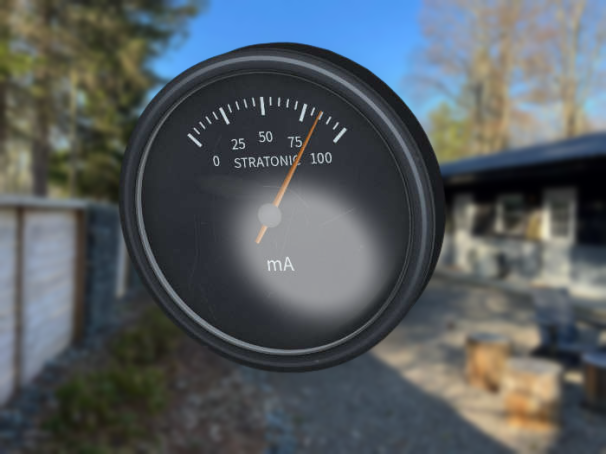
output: **85** mA
